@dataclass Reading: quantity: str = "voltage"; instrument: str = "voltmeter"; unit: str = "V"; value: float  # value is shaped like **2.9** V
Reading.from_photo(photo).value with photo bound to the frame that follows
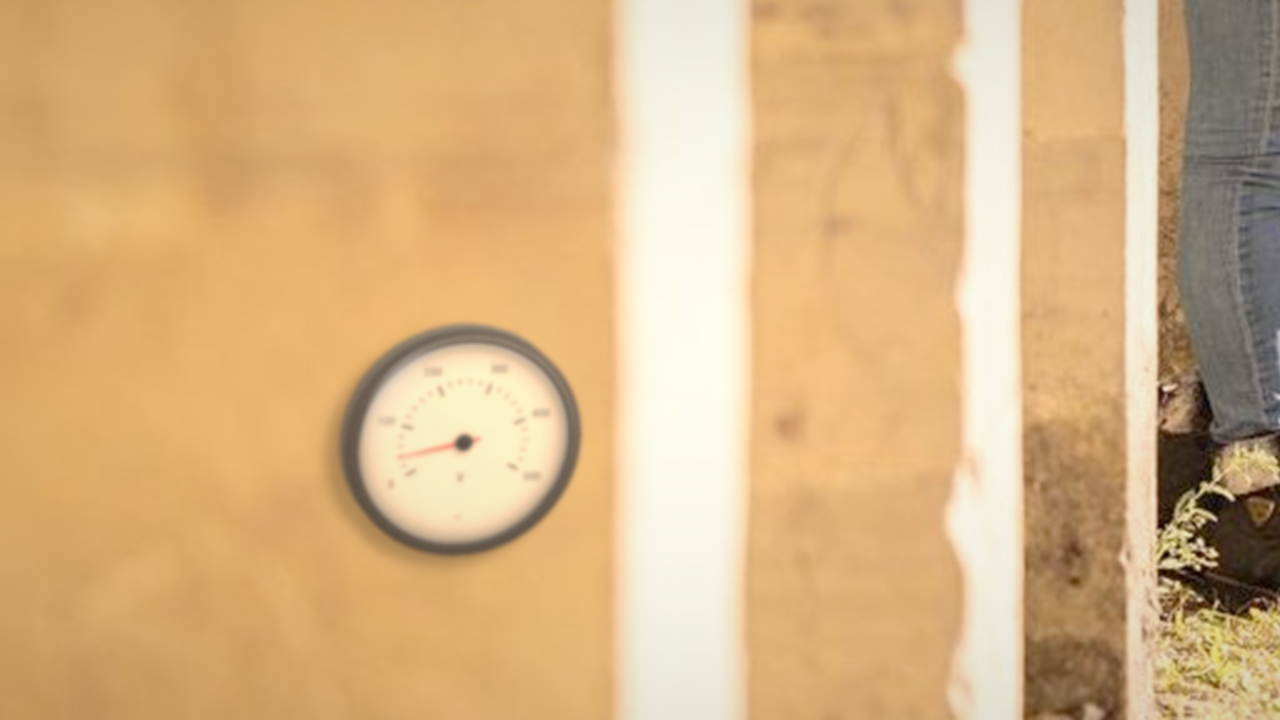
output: **40** V
